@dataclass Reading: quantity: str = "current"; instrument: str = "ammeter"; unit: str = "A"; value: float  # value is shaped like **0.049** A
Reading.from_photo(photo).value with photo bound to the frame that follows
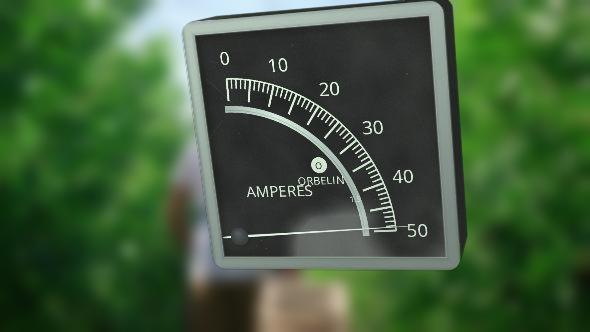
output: **49** A
